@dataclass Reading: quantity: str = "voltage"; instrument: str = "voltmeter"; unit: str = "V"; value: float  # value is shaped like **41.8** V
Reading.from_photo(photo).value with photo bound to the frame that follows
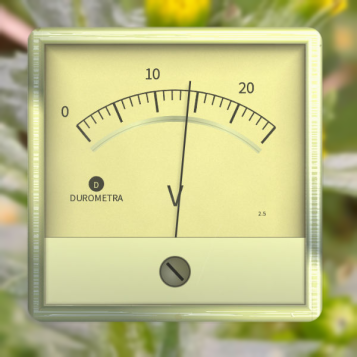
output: **14** V
